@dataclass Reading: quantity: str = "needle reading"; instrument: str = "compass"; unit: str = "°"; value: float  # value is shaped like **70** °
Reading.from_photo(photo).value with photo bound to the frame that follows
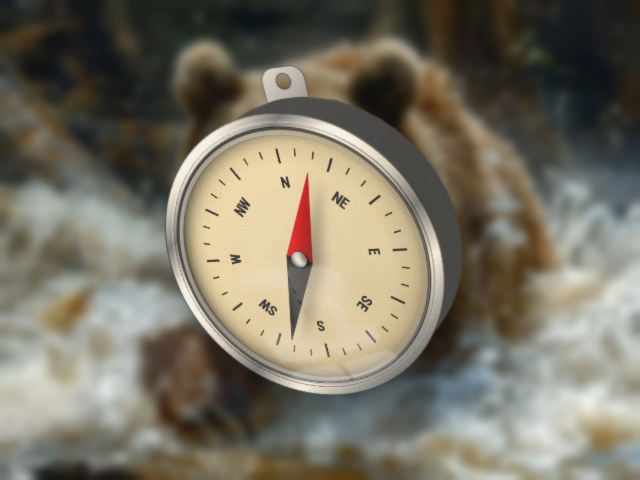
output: **20** °
